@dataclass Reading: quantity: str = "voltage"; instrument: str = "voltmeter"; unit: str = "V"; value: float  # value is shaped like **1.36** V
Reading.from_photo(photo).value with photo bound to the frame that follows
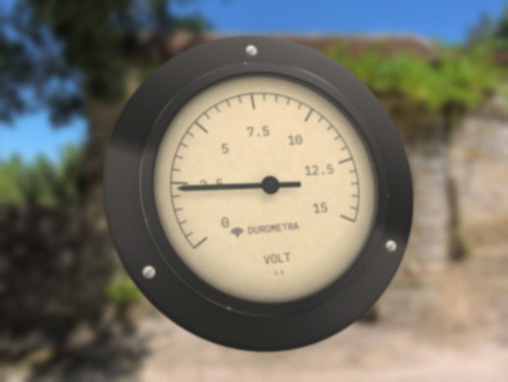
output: **2.25** V
